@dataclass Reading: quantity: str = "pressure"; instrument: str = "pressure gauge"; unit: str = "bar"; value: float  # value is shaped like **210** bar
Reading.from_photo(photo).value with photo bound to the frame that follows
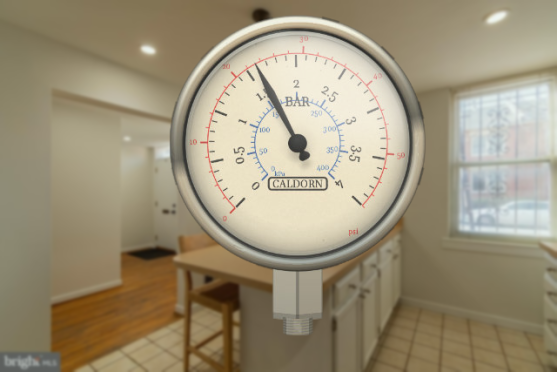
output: **1.6** bar
